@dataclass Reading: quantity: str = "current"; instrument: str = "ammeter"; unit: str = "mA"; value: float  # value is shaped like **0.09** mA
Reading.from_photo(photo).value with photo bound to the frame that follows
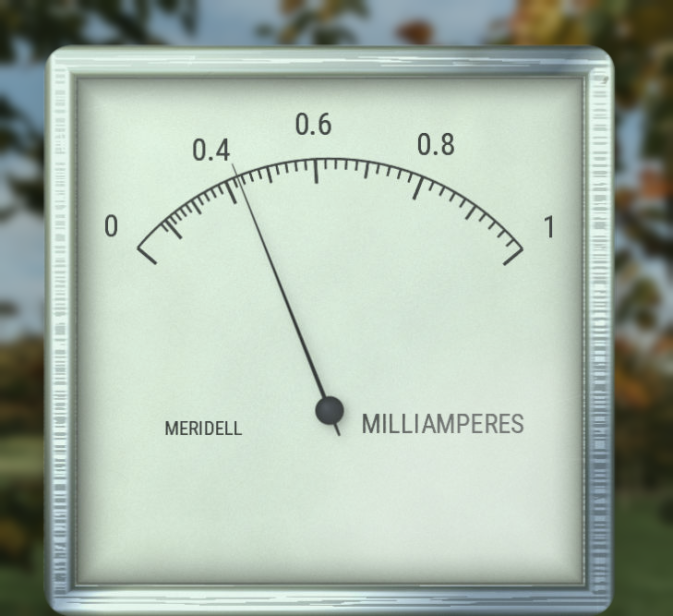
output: **0.43** mA
